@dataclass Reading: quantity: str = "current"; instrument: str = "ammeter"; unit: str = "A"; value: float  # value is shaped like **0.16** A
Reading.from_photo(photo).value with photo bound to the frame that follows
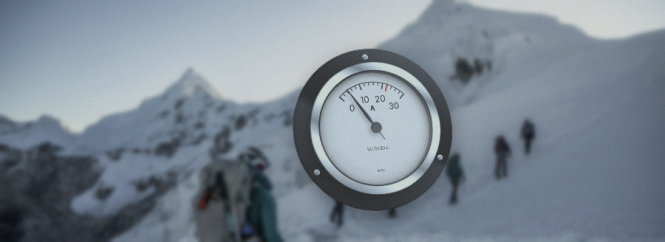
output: **4** A
